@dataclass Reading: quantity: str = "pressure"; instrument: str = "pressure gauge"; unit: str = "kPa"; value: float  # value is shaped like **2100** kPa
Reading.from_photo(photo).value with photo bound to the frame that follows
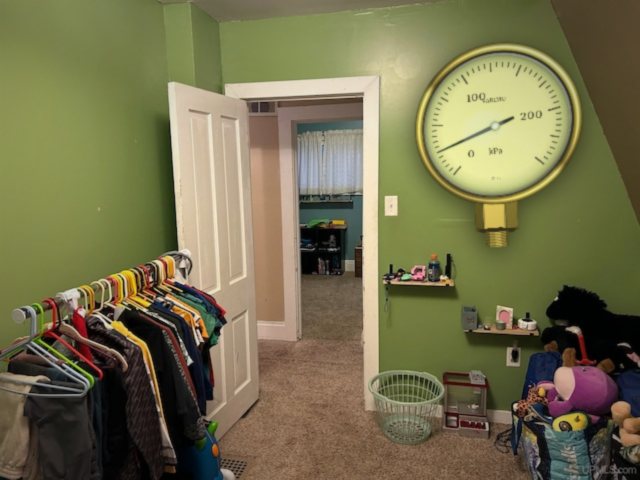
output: **25** kPa
